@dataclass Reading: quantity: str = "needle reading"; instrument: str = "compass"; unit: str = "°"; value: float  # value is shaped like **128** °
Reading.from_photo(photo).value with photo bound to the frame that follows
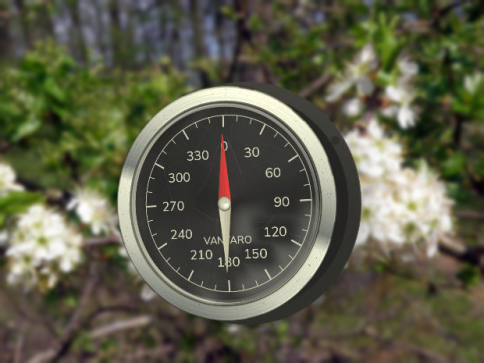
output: **0** °
